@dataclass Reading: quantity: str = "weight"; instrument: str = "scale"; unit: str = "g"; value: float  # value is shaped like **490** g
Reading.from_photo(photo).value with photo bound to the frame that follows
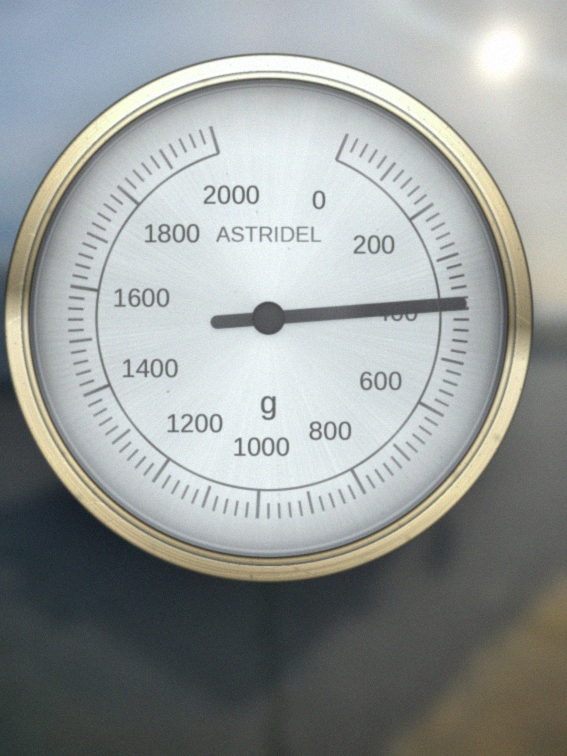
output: **390** g
